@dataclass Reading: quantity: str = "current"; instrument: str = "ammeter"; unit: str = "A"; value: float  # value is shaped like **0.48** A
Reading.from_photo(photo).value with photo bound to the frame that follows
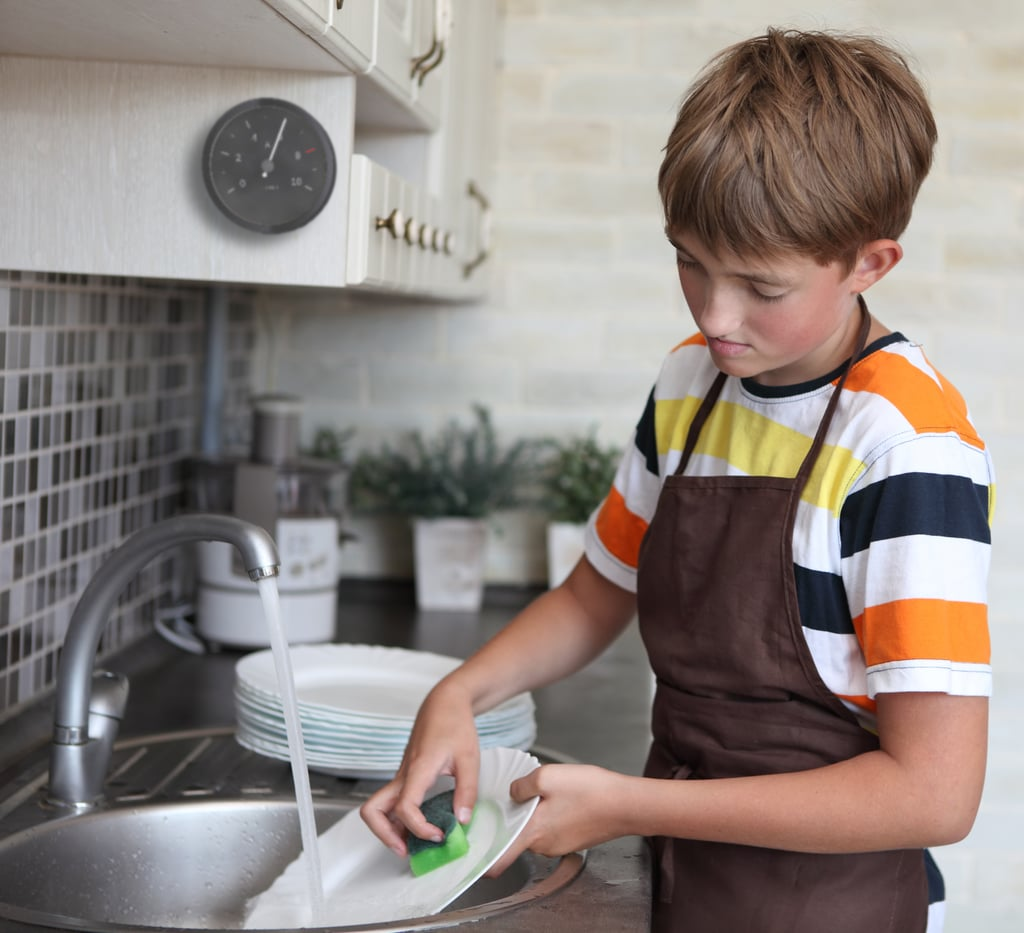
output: **6** A
